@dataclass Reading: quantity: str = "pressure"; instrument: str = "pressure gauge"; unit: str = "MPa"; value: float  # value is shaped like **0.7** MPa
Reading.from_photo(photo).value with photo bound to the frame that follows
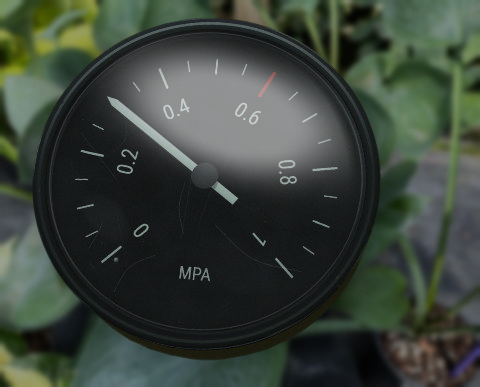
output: **0.3** MPa
